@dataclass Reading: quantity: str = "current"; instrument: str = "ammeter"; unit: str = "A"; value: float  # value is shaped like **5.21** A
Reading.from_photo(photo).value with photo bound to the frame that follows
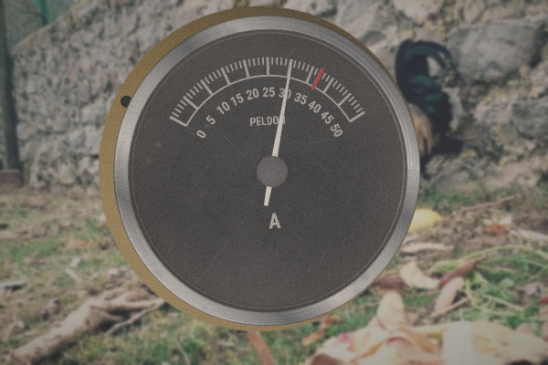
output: **30** A
